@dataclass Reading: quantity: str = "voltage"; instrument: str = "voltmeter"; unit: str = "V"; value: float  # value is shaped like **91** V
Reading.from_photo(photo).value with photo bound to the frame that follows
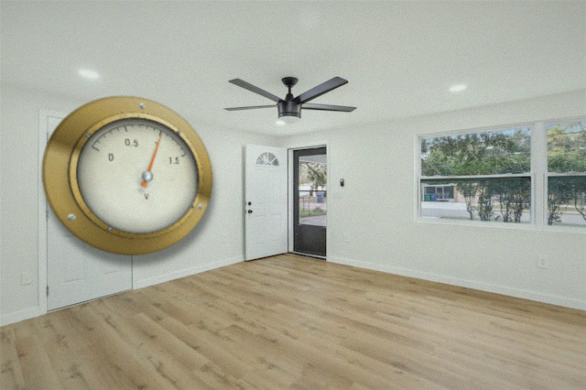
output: **1** V
